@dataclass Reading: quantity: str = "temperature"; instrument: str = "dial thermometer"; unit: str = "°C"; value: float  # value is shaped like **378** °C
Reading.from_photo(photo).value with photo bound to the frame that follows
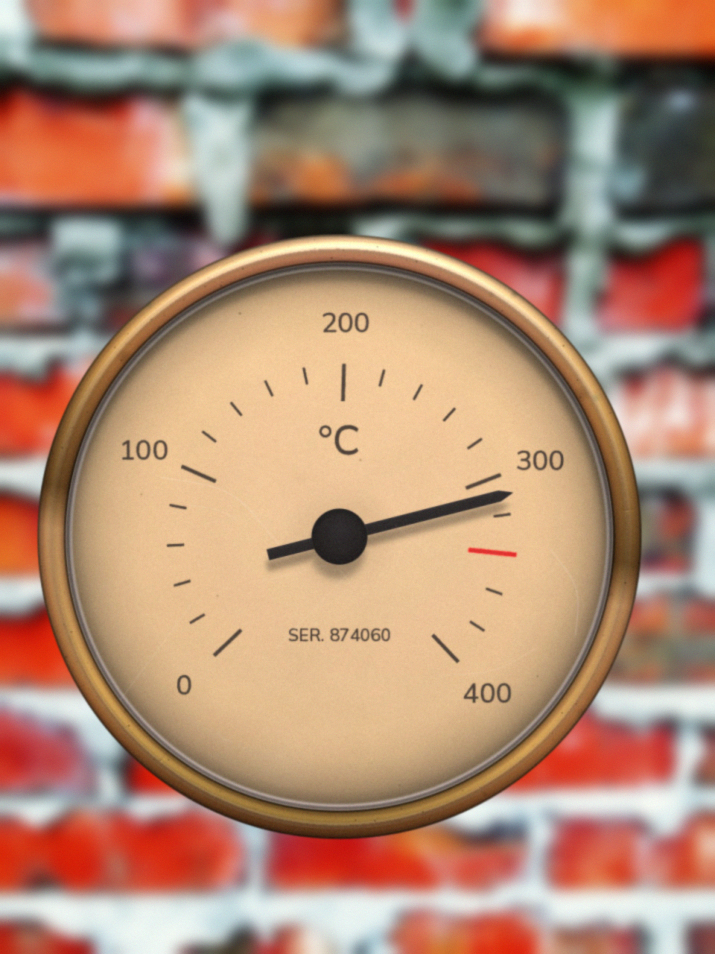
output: **310** °C
